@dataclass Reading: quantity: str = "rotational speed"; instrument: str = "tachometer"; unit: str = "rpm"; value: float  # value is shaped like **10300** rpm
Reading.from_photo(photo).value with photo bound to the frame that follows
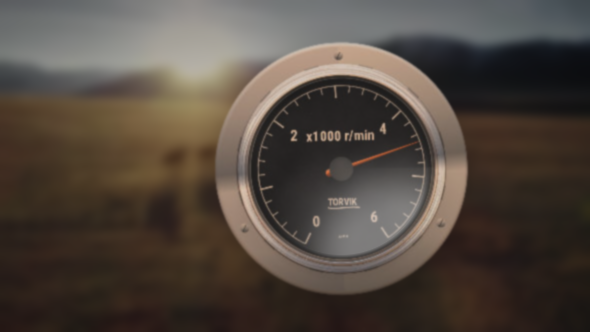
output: **4500** rpm
